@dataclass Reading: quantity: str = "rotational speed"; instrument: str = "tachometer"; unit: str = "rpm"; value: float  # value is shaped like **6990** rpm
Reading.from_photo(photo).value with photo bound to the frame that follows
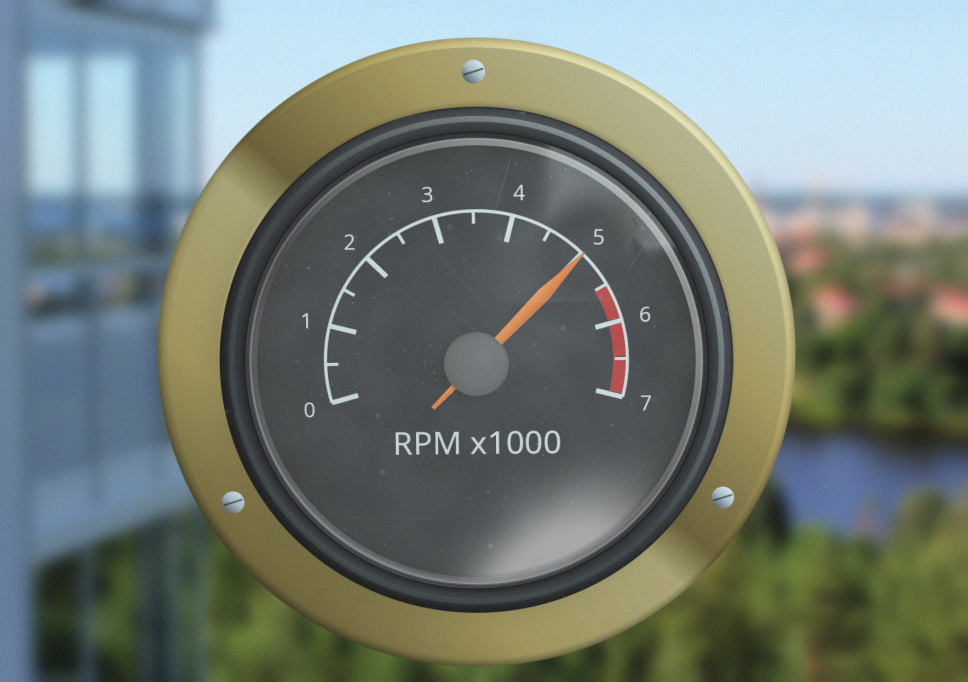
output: **5000** rpm
